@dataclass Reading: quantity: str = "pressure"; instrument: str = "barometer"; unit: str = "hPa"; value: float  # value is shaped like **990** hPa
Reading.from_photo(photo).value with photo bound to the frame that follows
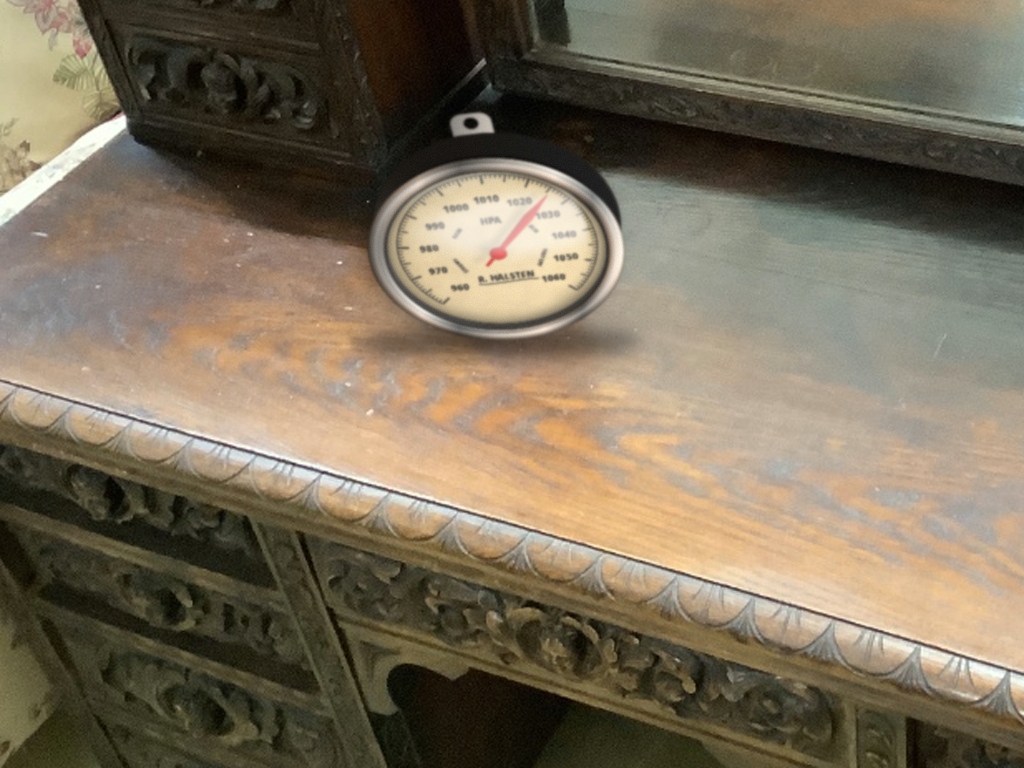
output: **1025** hPa
